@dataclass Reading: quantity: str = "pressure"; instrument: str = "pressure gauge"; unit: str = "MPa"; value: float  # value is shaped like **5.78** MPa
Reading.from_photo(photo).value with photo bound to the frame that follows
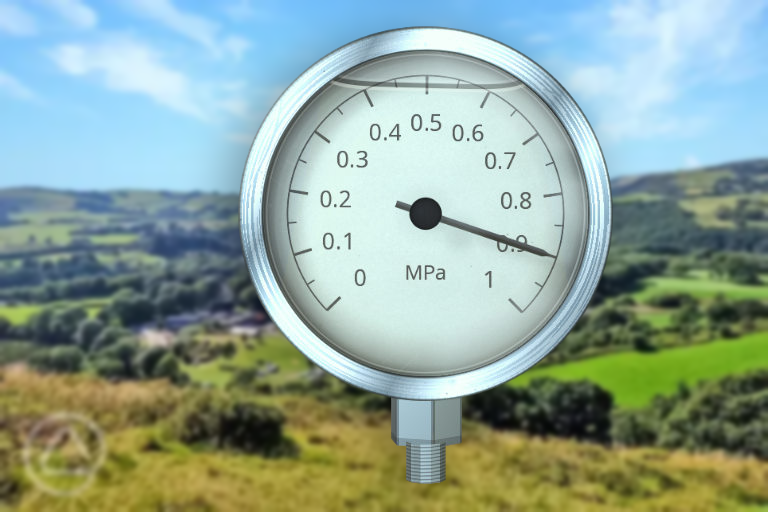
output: **0.9** MPa
